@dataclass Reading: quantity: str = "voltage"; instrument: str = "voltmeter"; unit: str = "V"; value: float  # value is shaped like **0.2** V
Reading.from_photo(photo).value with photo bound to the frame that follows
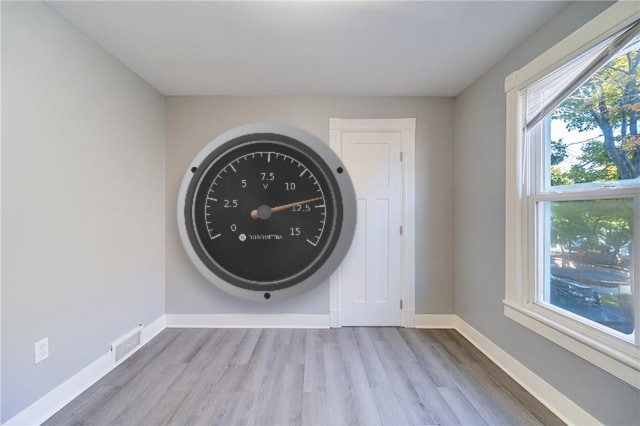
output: **12** V
